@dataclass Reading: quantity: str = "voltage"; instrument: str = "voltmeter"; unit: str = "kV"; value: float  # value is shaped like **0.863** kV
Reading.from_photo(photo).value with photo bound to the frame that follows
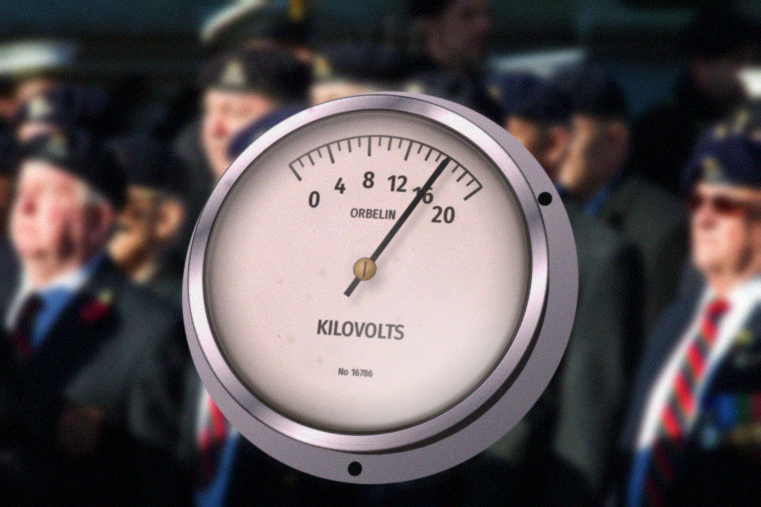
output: **16** kV
